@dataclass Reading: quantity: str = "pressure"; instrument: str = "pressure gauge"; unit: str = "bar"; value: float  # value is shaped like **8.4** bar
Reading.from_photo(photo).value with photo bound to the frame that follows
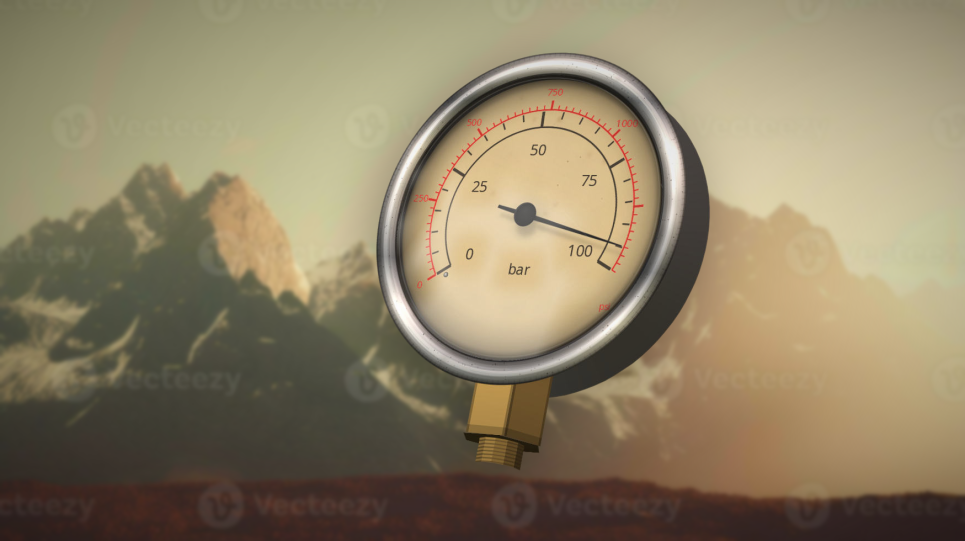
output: **95** bar
